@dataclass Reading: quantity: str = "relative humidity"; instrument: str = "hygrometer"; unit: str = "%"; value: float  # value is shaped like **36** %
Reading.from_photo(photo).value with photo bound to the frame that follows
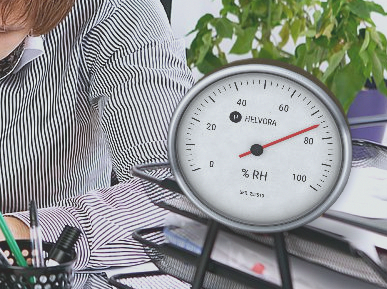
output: **74** %
